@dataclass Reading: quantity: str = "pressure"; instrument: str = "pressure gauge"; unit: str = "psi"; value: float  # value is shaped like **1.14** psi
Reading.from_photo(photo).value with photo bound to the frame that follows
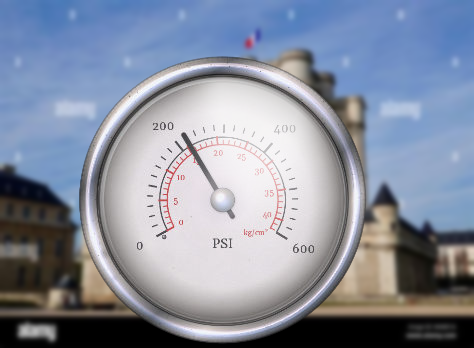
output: **220** psi
